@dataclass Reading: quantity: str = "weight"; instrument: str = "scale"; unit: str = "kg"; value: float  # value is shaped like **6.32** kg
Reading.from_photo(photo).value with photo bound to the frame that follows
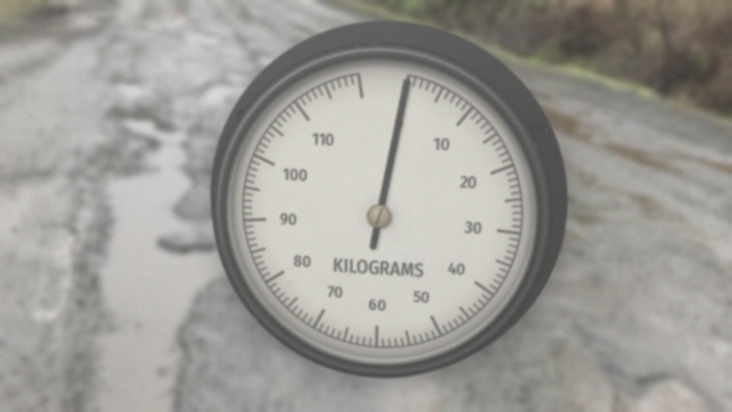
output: **0** kg
